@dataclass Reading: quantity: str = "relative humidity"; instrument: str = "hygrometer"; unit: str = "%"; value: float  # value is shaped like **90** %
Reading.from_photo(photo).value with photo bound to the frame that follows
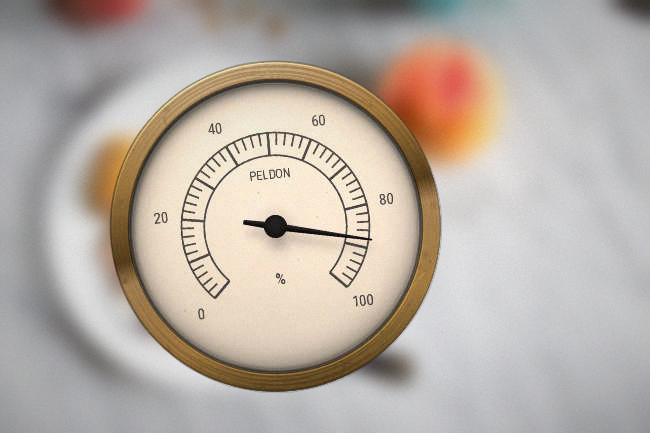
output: **88** %
